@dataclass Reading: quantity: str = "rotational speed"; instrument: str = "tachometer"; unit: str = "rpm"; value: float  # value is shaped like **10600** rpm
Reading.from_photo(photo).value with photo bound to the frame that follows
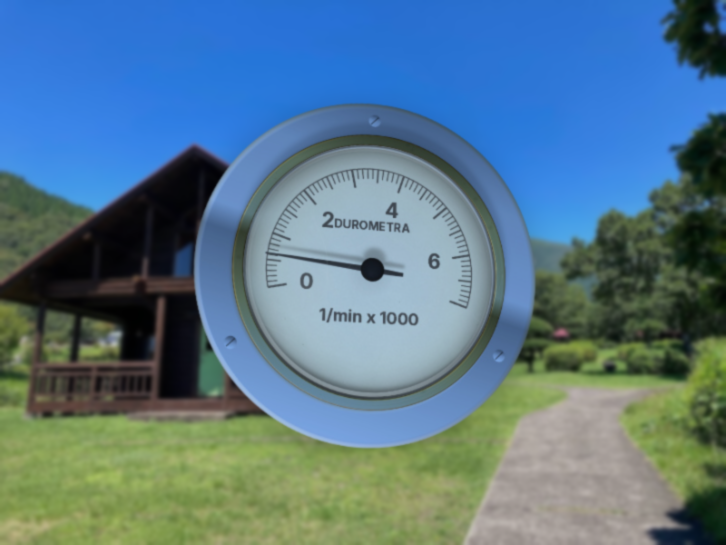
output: **600** rpm
